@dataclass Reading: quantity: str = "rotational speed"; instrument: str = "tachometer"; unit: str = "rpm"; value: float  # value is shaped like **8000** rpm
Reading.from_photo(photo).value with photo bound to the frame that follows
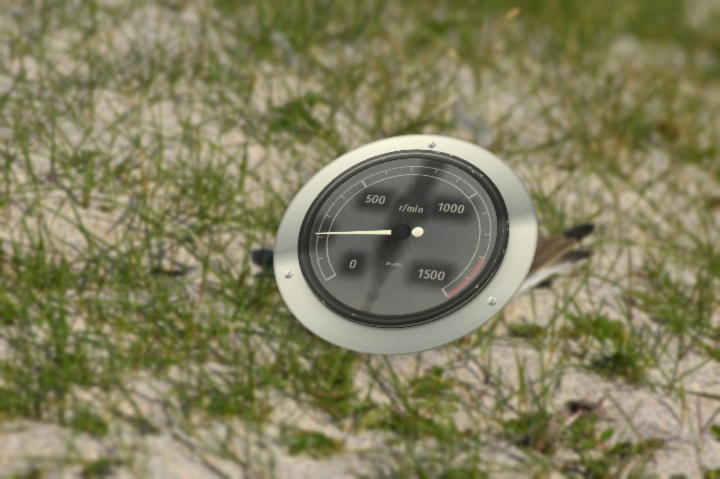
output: **200** rpm
